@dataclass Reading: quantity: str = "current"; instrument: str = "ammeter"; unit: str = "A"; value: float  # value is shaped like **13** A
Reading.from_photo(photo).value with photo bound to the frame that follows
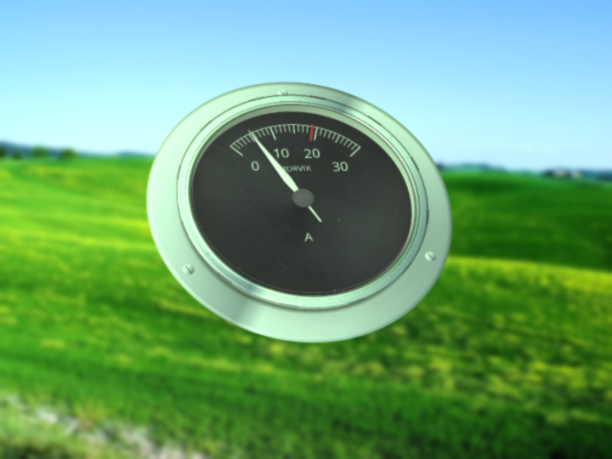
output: **5** A
